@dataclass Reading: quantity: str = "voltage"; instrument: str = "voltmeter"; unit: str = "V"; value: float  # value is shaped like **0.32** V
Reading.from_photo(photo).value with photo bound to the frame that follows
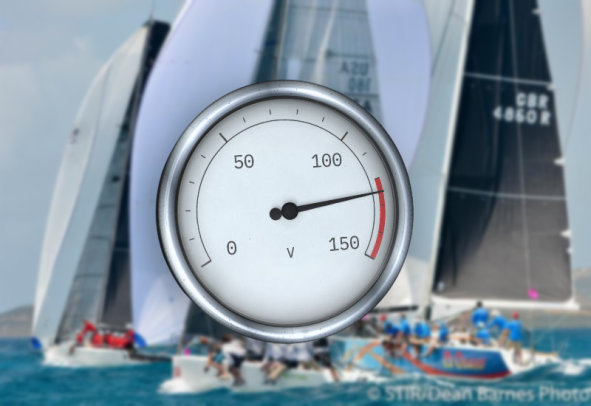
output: **125** V
